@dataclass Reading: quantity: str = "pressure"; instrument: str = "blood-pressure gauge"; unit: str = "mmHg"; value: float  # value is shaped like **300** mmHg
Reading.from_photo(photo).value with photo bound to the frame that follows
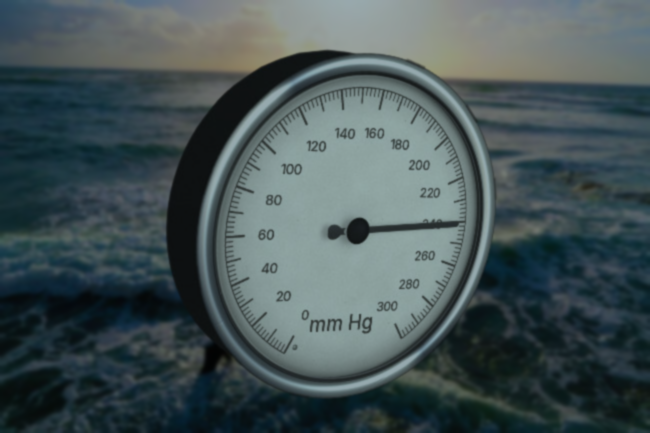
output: **240** mmHg
